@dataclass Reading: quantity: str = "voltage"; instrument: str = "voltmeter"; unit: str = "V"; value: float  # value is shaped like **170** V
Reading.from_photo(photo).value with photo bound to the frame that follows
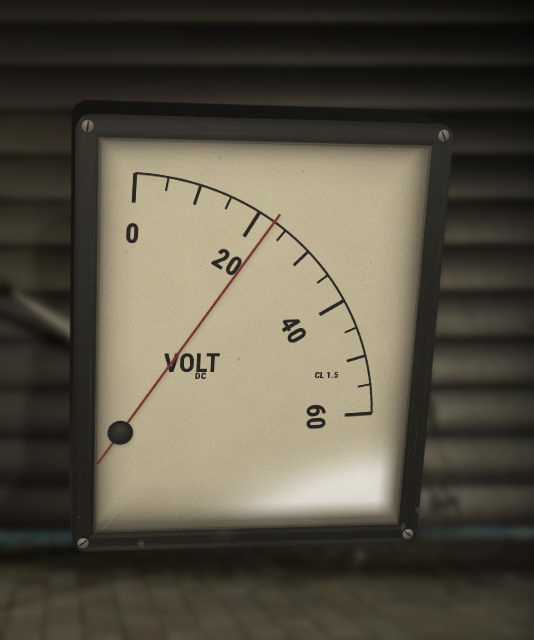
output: **22.5** V
